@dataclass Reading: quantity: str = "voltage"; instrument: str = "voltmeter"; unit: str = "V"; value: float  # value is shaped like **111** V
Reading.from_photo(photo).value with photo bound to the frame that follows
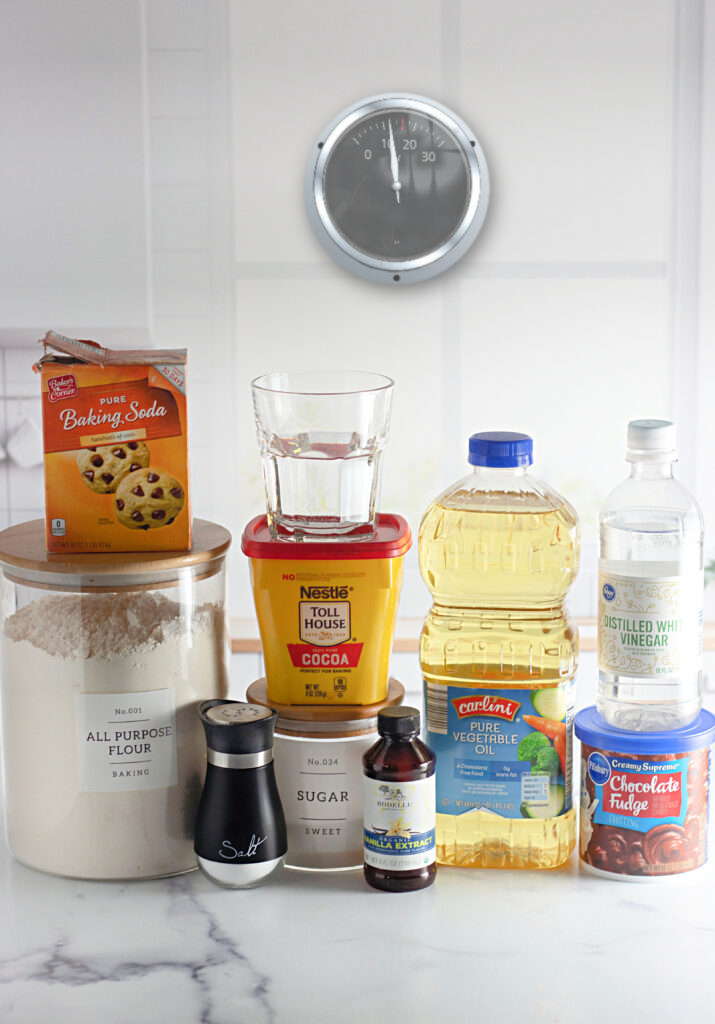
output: **12** V
